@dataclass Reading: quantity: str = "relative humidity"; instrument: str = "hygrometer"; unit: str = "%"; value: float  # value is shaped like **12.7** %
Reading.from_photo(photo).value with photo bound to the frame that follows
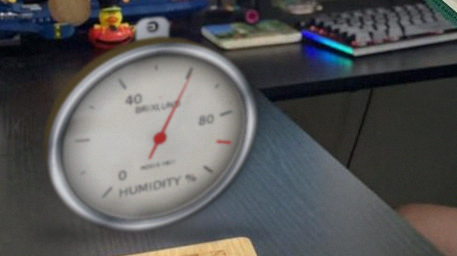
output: **60** %
